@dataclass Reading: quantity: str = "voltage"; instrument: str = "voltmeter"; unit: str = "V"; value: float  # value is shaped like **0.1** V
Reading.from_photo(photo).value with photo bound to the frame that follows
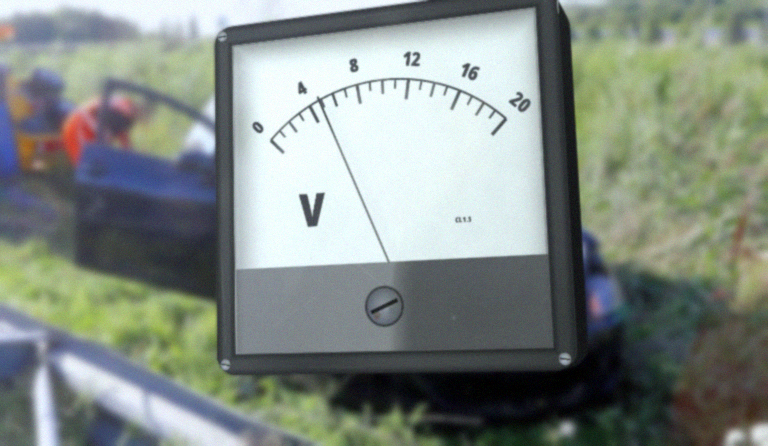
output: **5** V
